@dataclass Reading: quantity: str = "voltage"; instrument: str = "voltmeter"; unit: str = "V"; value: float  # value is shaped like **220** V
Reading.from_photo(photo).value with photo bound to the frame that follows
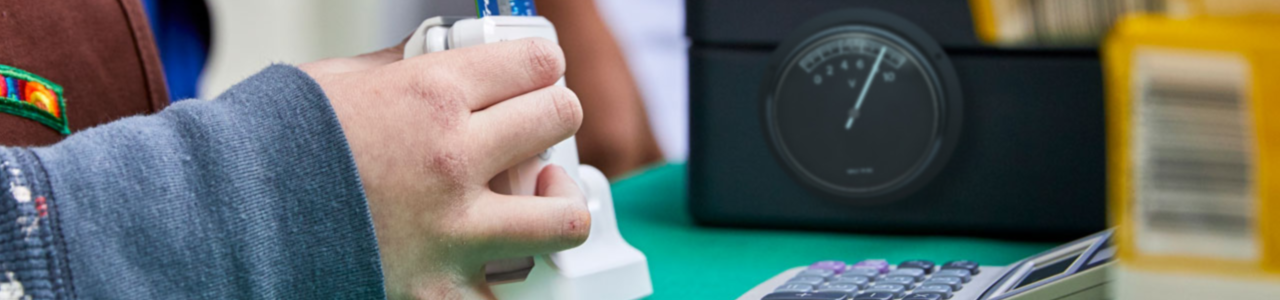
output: **8** V
